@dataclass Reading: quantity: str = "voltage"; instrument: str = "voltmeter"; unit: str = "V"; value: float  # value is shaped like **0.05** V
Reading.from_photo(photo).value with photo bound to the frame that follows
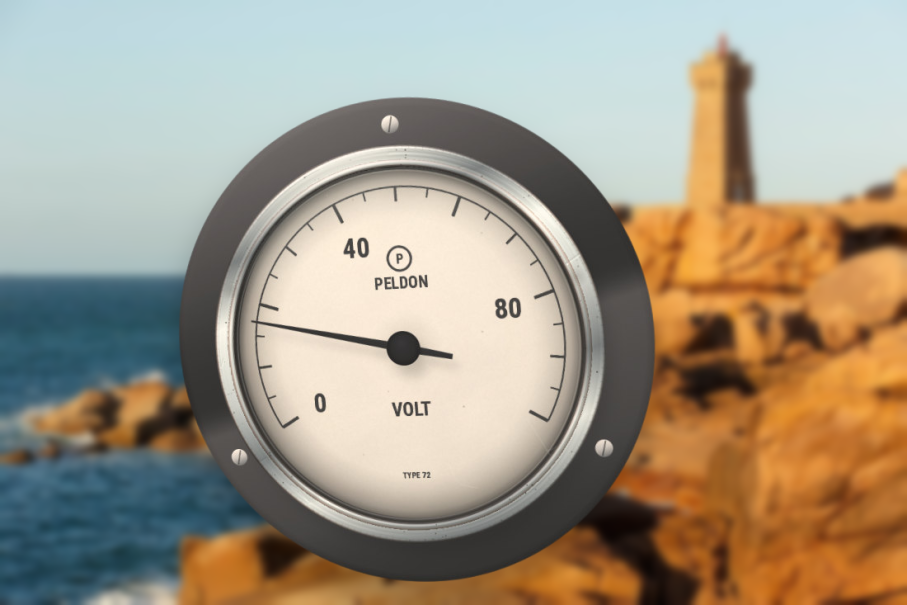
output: **17.5** V
